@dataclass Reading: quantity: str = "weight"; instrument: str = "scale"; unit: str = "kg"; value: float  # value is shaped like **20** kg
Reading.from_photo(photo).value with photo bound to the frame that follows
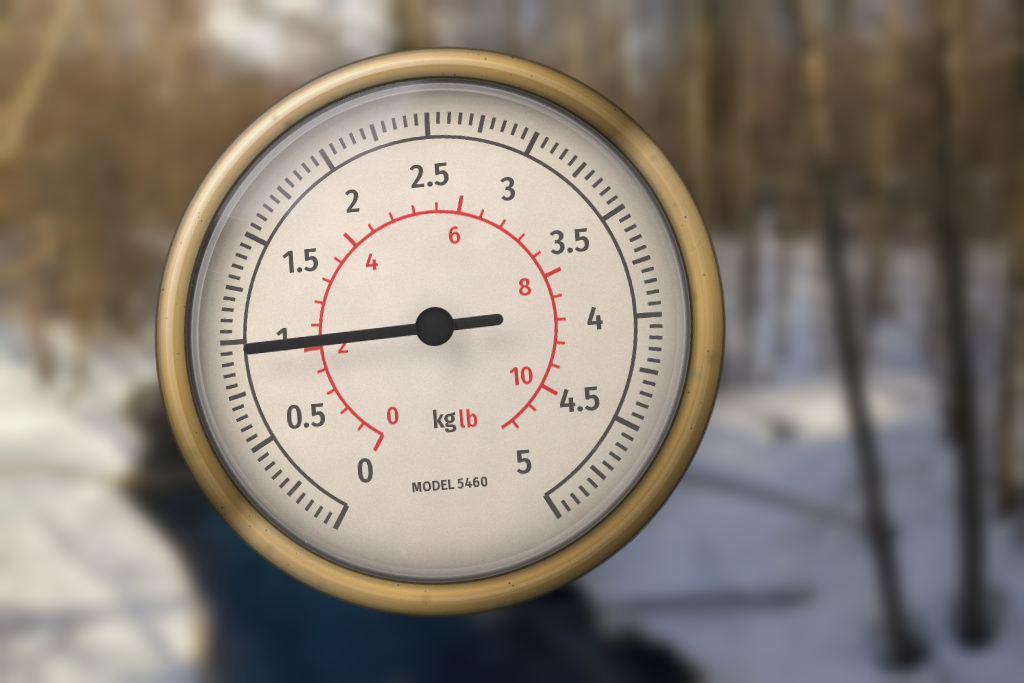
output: **0.95** kg
